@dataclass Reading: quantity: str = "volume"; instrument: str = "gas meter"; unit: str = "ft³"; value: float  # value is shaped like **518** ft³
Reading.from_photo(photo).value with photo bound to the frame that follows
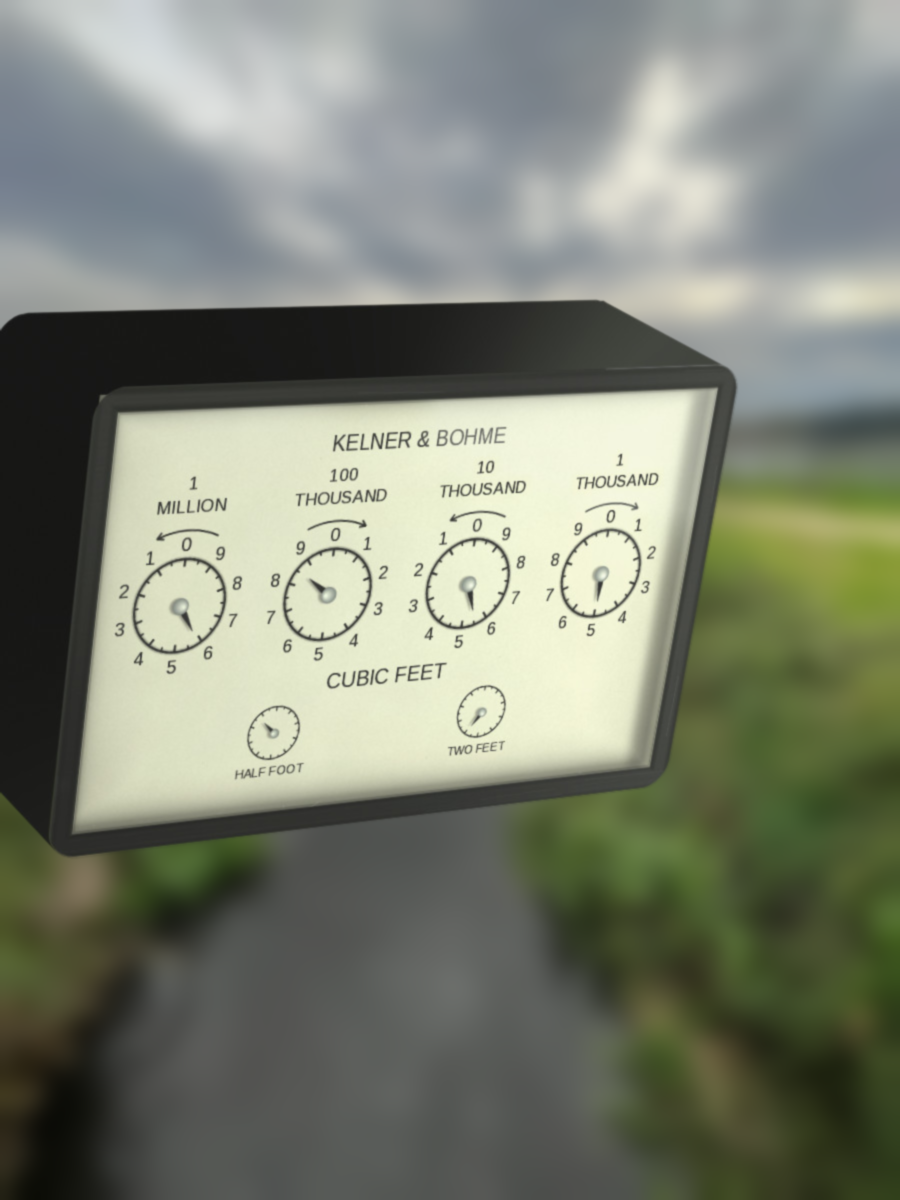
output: **585500** ft³
